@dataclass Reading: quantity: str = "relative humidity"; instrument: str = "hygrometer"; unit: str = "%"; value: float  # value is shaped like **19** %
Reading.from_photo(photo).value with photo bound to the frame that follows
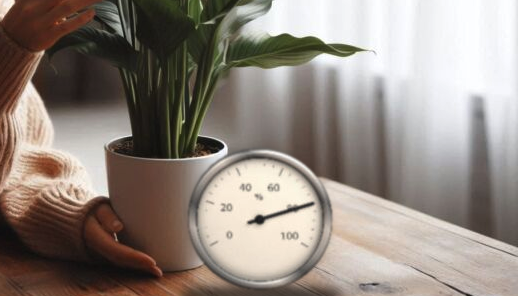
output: **80** %
